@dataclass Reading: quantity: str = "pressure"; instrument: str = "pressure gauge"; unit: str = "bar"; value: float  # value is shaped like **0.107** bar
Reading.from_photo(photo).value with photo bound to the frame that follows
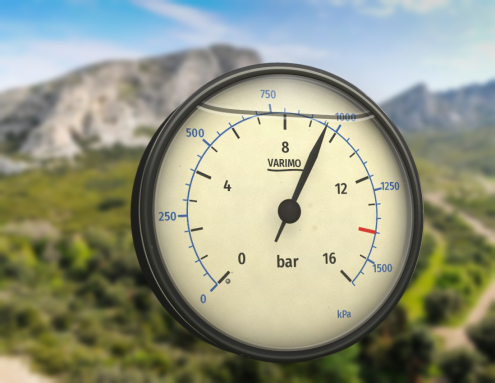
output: **9.5** bar
